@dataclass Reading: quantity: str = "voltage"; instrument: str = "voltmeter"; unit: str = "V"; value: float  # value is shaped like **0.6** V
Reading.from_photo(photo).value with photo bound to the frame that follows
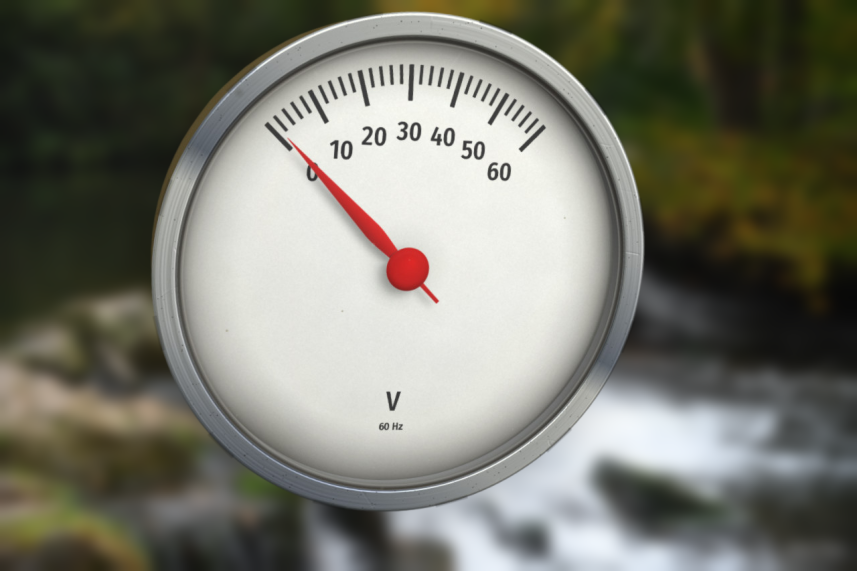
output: **1** V
